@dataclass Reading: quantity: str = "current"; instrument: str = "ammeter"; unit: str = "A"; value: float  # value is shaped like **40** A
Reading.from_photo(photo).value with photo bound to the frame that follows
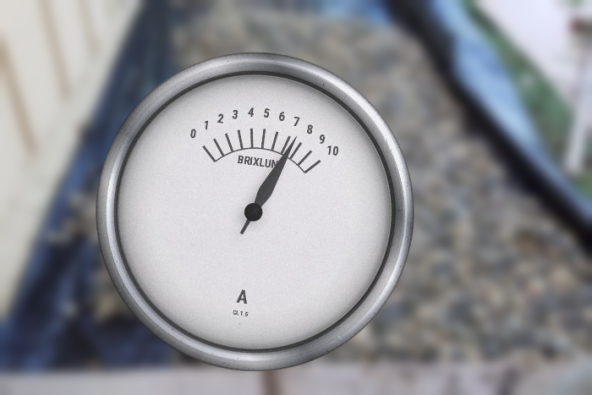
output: **7.5** A
